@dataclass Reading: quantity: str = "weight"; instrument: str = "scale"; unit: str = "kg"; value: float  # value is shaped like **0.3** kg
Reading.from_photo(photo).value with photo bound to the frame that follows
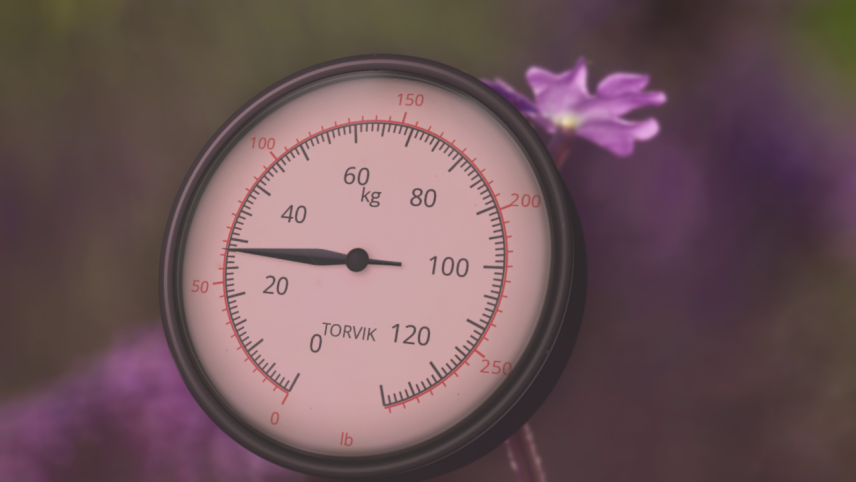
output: **28** kg
